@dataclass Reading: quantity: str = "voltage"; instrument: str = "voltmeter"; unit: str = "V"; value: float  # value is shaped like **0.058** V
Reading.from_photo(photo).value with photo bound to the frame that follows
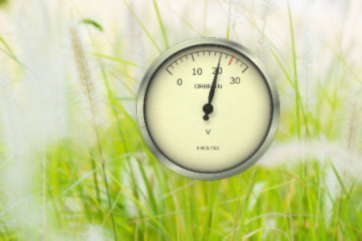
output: **20** V
